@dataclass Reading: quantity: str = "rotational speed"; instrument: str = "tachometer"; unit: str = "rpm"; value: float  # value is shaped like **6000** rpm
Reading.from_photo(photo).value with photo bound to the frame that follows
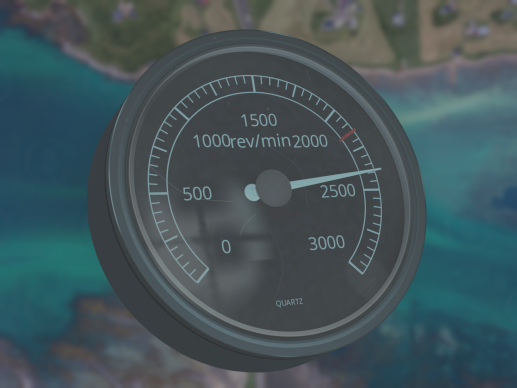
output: **2400** rpm
